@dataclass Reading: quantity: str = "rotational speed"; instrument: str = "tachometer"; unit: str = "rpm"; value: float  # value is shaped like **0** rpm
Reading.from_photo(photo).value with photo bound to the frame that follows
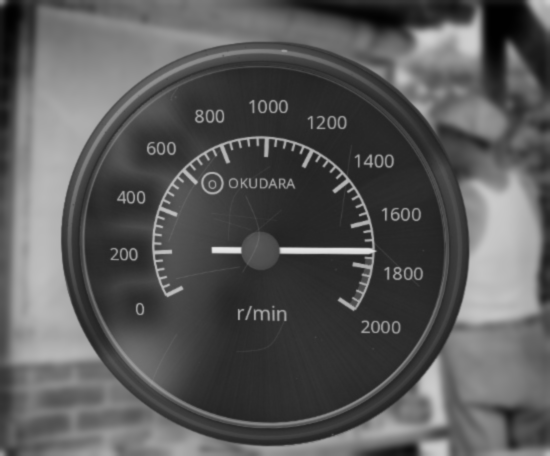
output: **1720** rpm
